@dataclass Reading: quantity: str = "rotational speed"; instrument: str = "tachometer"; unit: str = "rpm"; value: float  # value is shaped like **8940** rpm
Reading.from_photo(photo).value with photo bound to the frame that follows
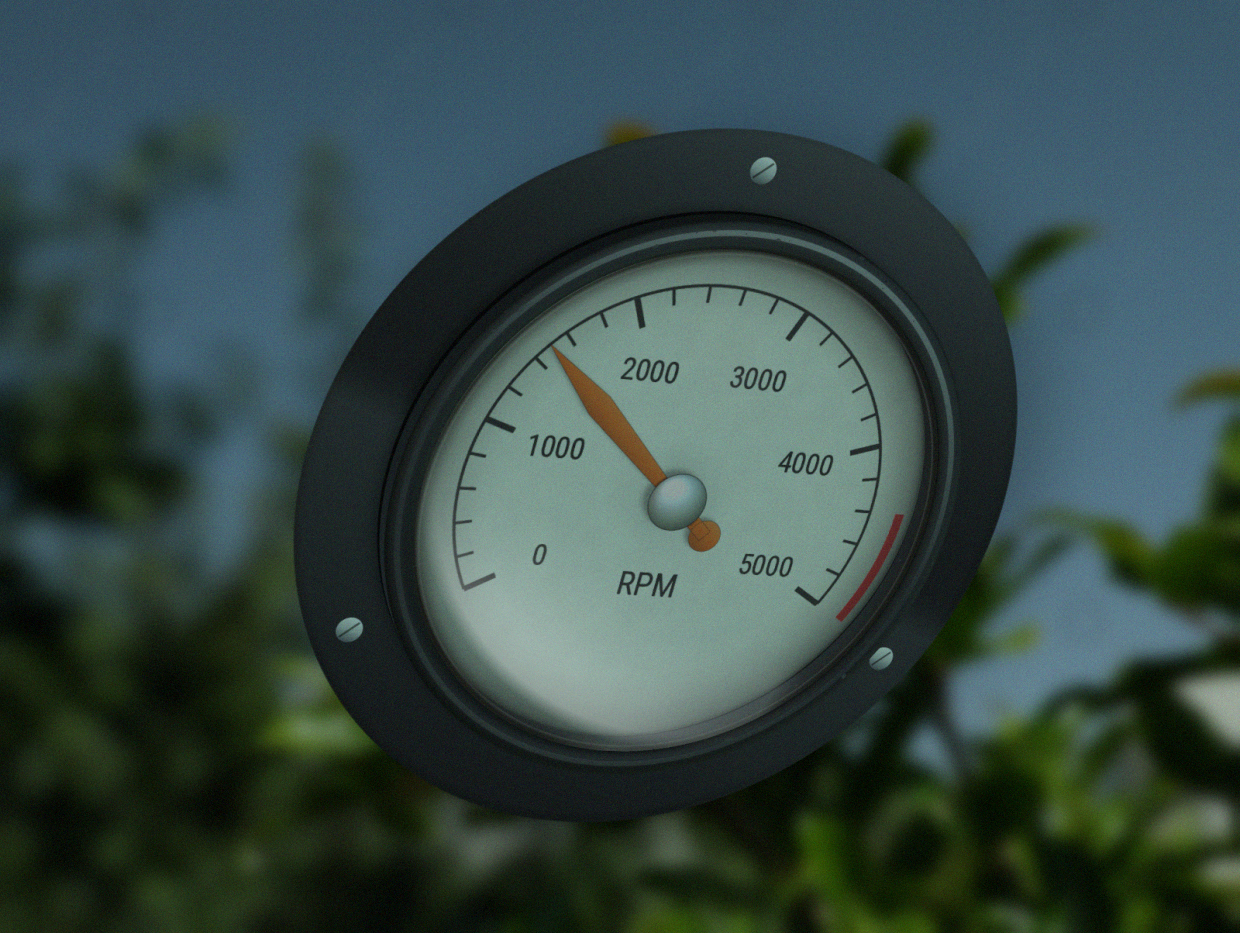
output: **1500** rpm
